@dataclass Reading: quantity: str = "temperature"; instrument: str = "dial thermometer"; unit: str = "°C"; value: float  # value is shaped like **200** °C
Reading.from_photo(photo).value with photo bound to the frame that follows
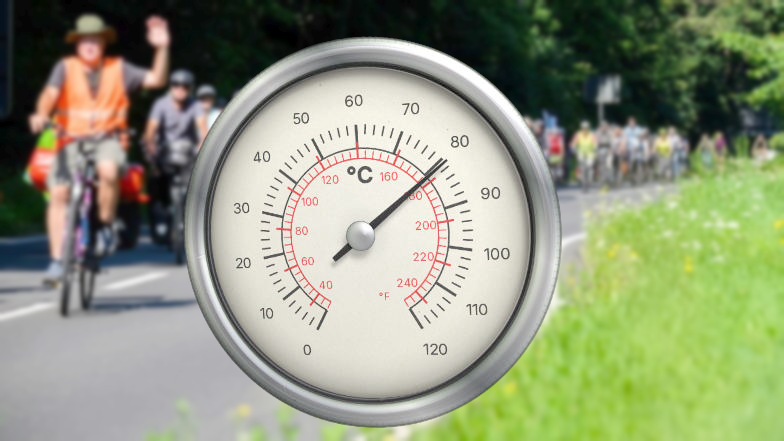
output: **81** °C
